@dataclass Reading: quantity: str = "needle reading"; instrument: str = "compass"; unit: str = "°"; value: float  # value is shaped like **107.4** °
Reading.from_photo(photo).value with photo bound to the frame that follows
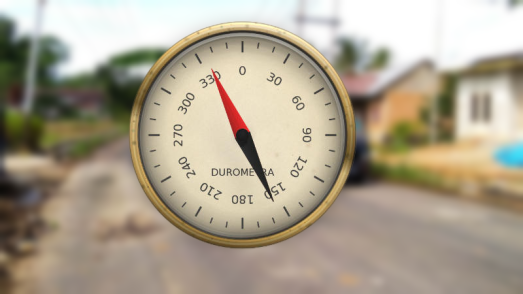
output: **335** °
